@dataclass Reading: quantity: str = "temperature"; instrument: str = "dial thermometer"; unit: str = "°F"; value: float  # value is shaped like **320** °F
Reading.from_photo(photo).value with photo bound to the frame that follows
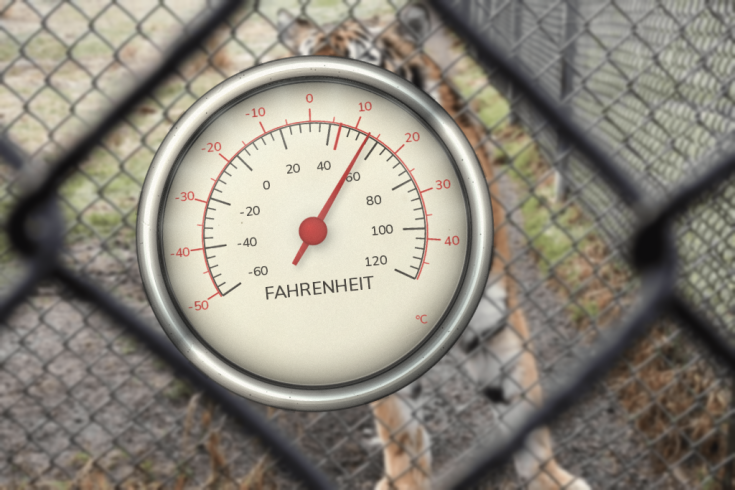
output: **56** °F
